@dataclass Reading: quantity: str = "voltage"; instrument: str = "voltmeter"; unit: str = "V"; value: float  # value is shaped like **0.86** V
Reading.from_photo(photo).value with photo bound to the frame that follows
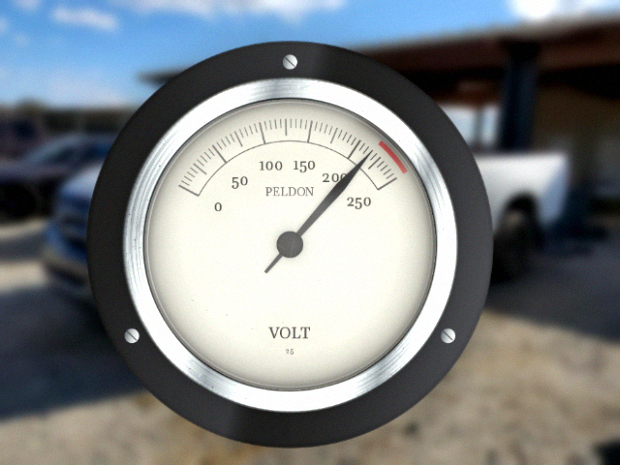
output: **215** V
